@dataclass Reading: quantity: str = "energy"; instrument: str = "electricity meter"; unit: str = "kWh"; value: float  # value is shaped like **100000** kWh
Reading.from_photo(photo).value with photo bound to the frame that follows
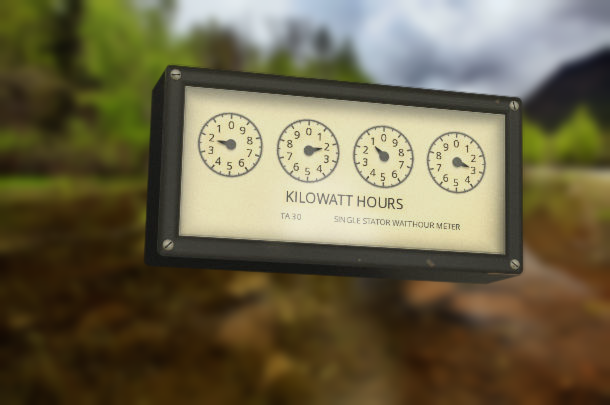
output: **2213** kWh
